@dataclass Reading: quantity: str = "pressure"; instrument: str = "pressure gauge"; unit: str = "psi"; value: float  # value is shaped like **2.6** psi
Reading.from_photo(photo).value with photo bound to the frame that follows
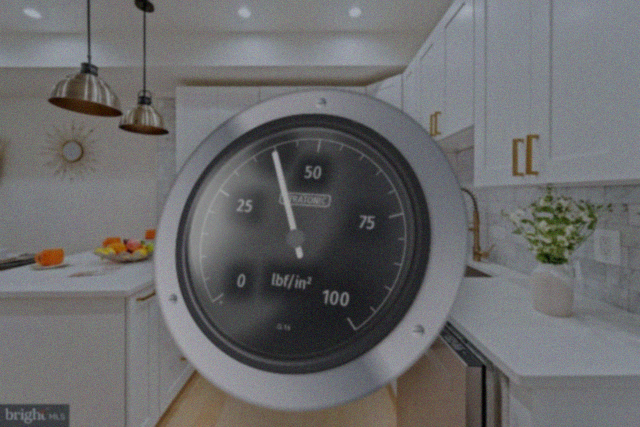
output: **40** psi
